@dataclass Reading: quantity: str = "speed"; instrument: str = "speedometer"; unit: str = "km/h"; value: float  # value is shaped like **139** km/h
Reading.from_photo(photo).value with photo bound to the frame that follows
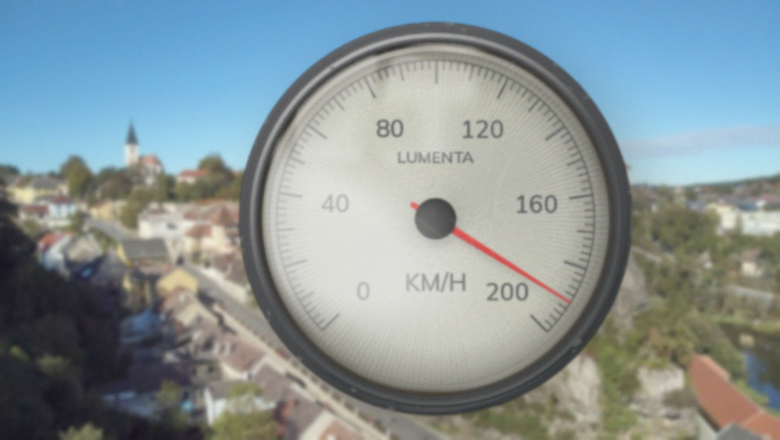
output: **190** km/h
